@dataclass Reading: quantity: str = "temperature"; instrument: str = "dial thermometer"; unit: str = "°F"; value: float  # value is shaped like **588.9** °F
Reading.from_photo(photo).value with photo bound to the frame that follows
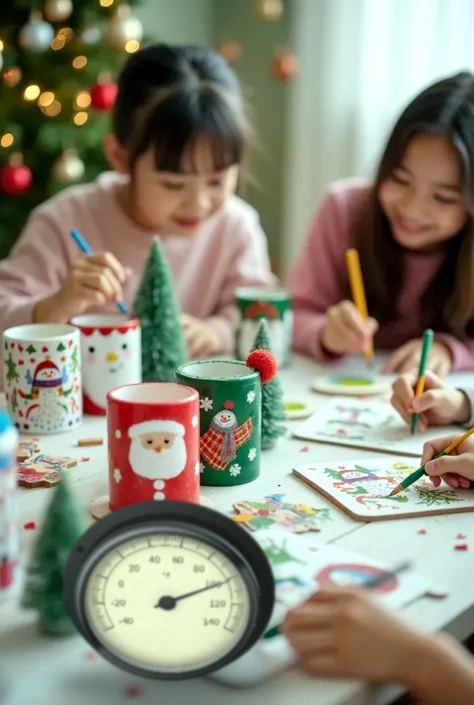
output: **100** °F
